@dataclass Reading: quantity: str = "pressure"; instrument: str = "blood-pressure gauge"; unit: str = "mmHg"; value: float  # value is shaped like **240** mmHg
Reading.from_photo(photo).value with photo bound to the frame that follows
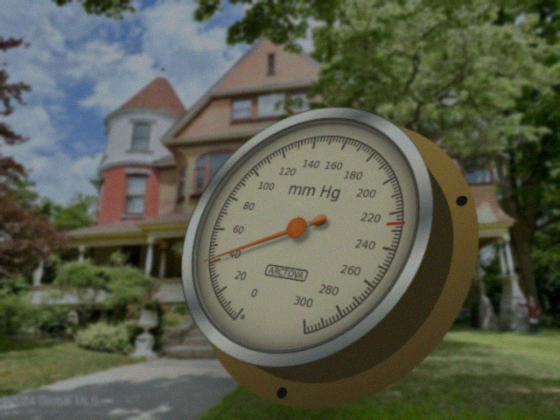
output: **40** mmHg
